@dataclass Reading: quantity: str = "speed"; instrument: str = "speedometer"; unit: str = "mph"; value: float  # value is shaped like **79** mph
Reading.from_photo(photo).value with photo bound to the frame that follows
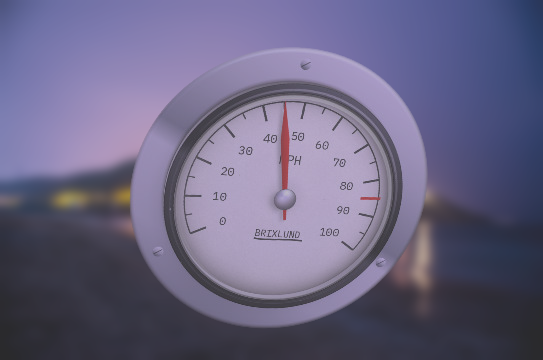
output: **45** mph
